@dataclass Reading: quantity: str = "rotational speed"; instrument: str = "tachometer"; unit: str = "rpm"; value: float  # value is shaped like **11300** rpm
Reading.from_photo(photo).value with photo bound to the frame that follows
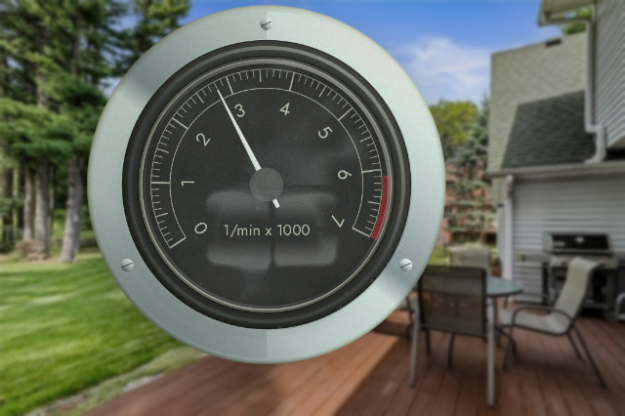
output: **2800** rpm
